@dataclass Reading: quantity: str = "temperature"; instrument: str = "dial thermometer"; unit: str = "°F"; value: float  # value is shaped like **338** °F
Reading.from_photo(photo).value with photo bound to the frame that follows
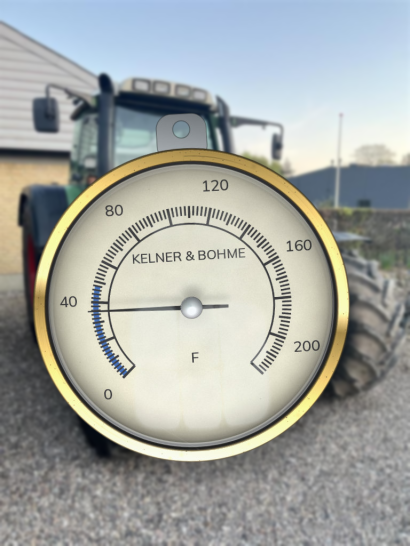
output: **36** °F
